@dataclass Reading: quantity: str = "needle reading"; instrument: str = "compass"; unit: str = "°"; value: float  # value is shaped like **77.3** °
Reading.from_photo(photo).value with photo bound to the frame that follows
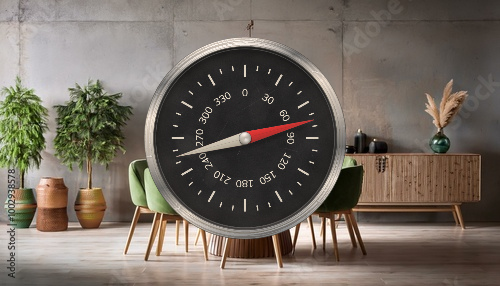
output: **75** °
